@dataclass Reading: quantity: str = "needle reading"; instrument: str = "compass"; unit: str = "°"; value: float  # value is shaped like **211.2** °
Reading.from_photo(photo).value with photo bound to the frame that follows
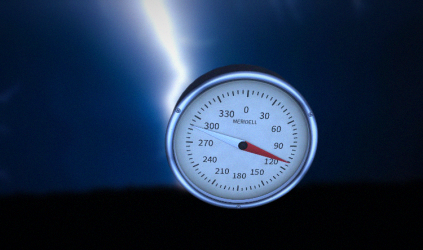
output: **110** °
